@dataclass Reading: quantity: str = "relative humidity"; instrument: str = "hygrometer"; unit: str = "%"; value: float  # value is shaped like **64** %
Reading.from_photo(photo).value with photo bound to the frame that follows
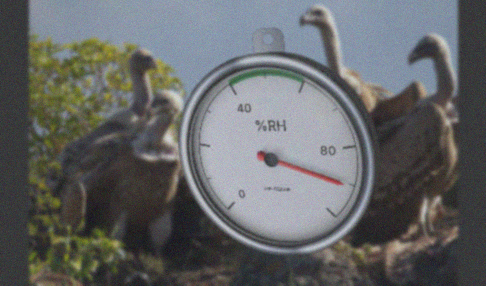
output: **90** %
